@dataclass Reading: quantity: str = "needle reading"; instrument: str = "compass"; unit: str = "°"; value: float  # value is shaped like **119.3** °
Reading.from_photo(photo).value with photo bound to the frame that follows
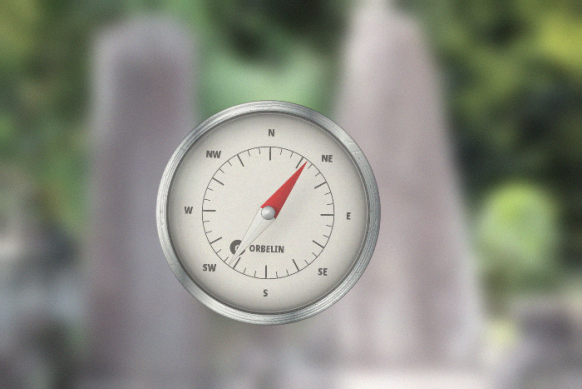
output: **35** °
